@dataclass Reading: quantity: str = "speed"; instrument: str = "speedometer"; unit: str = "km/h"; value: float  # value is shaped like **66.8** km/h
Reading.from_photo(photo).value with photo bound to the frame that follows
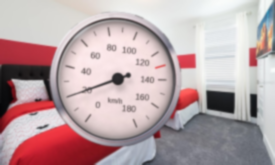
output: **20** km/h
